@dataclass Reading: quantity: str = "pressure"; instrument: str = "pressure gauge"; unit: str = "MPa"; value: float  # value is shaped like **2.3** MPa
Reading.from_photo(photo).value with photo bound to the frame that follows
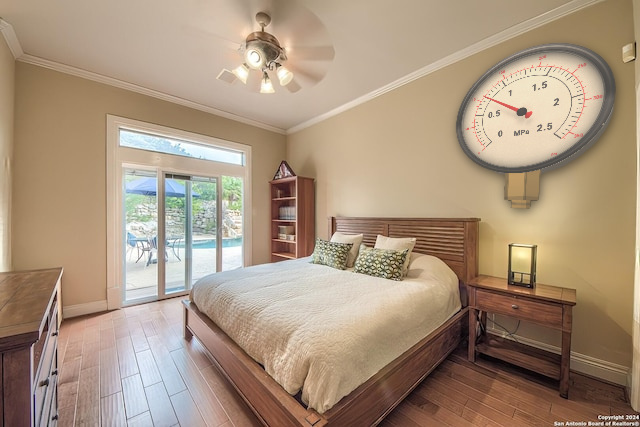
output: **0.75** MPa
